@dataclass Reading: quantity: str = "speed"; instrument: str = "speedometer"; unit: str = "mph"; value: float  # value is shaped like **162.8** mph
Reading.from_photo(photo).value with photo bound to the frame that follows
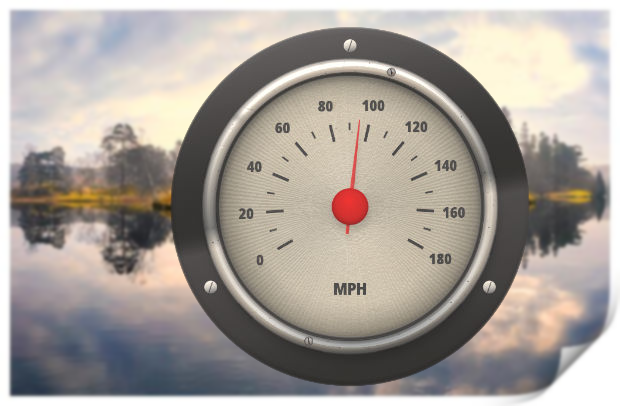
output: **95** mph
